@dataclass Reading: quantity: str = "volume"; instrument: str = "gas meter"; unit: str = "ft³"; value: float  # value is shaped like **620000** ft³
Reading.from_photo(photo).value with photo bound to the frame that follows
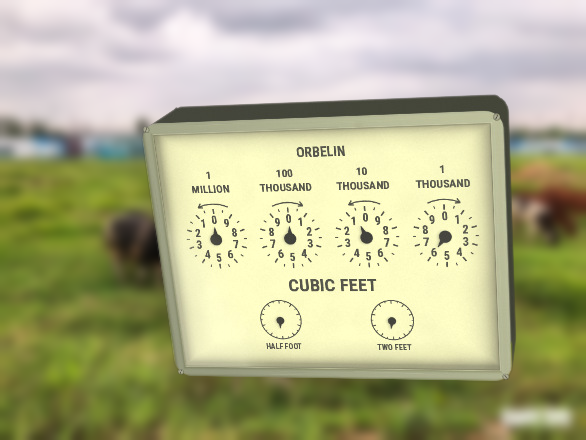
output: **600** ft³
